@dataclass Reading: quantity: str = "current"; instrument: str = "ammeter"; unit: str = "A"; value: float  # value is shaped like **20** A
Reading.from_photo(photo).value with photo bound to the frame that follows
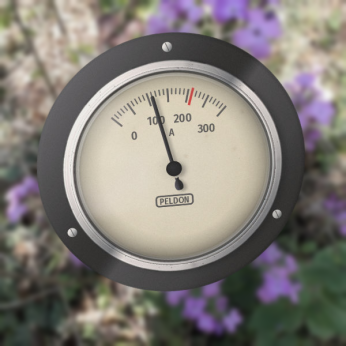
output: **110** A
